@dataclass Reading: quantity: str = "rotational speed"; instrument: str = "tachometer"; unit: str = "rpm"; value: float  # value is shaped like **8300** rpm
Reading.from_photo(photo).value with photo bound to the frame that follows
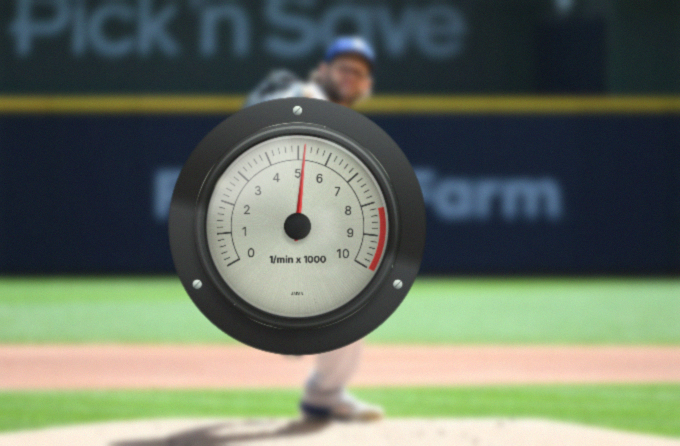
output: **5200** rpm
